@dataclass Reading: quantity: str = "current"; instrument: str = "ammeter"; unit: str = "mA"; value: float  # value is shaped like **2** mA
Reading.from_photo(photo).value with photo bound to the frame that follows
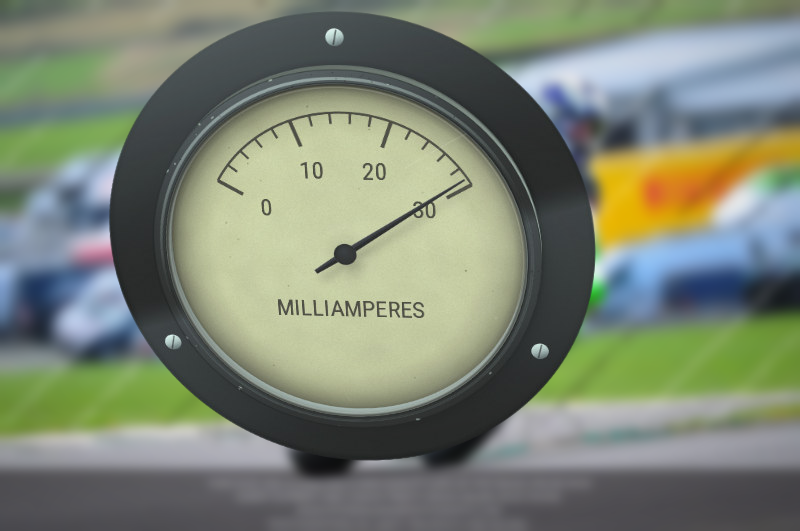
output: **29** mA
